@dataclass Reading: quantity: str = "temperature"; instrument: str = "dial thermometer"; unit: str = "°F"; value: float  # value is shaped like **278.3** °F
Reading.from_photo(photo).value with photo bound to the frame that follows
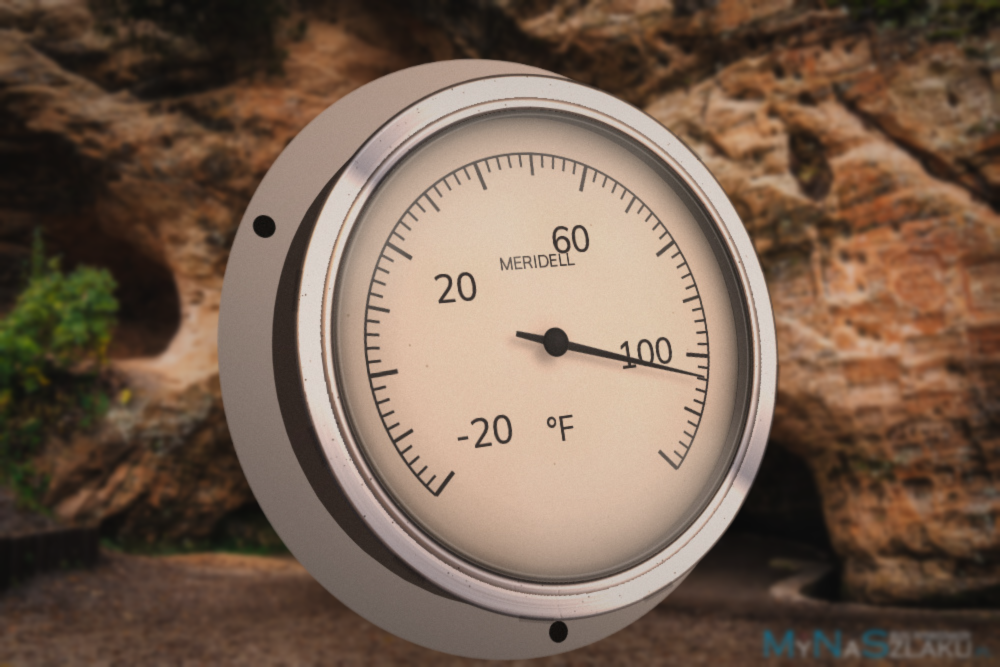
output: **104** °F
